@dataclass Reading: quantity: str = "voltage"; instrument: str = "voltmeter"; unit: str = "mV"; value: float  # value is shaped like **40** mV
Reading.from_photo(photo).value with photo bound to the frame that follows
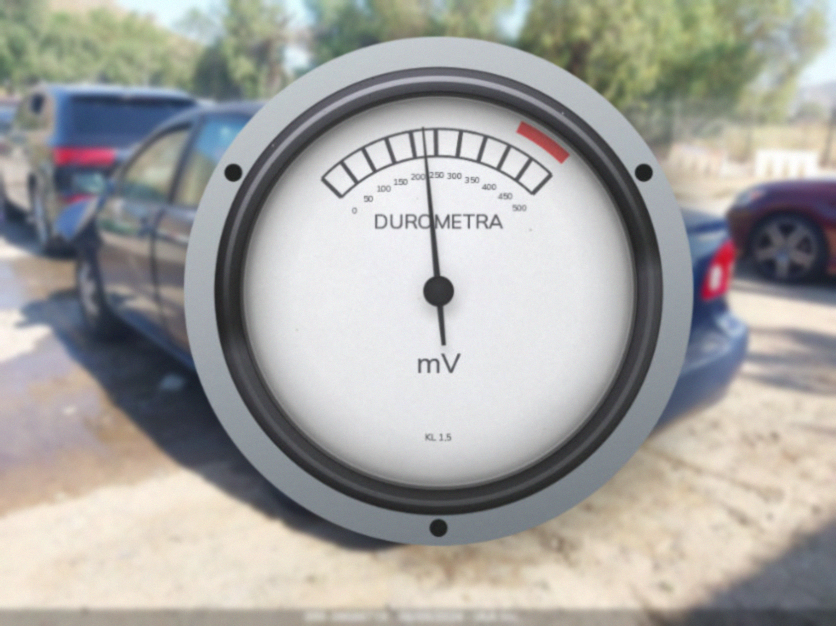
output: **225** mV
